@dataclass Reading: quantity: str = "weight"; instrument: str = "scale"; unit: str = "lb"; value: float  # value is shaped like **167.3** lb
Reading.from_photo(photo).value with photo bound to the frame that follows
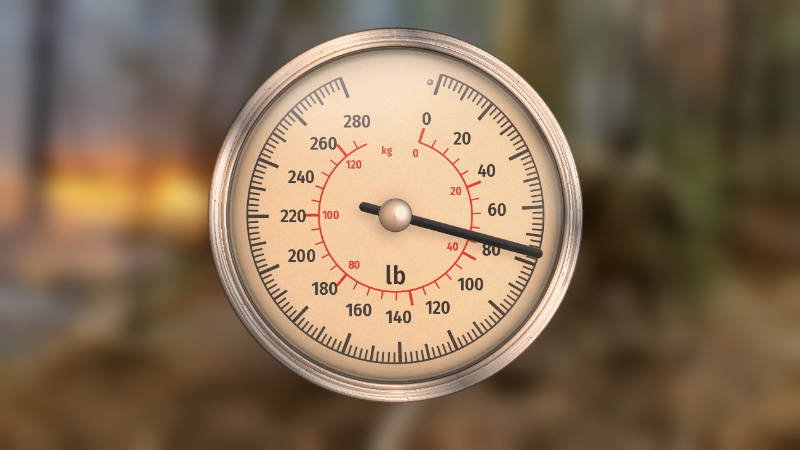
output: **76** lb
